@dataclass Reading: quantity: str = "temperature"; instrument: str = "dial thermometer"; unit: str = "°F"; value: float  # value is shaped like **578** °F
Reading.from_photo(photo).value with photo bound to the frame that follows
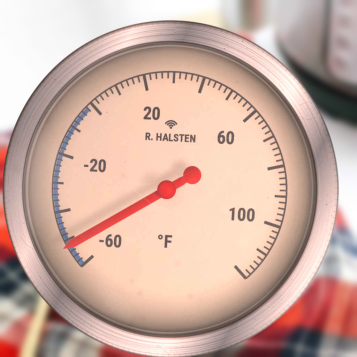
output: **-52** °F
